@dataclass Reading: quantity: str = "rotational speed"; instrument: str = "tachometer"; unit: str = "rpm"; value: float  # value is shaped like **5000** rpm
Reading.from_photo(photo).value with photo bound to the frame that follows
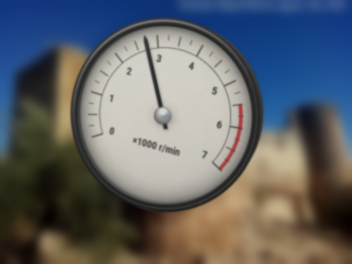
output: **2750** rpm
